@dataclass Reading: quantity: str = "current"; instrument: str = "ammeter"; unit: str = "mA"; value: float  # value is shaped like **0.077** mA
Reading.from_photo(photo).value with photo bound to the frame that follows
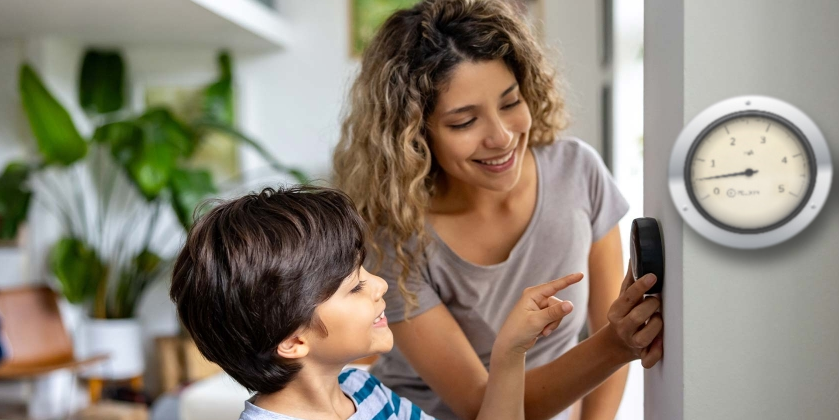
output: **0.5** mA
